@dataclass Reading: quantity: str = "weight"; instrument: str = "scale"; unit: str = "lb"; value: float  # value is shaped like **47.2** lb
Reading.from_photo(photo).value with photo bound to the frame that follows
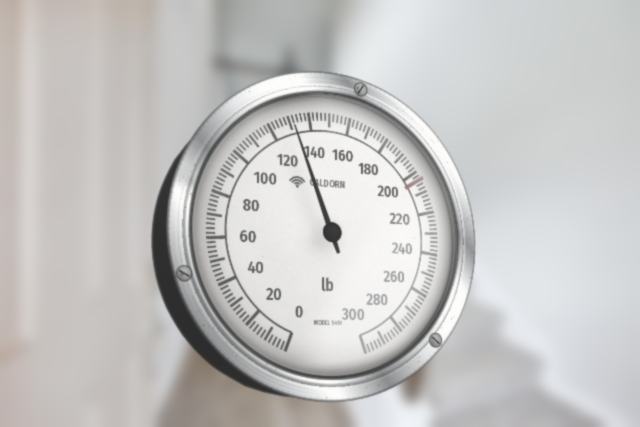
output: **130** lb
